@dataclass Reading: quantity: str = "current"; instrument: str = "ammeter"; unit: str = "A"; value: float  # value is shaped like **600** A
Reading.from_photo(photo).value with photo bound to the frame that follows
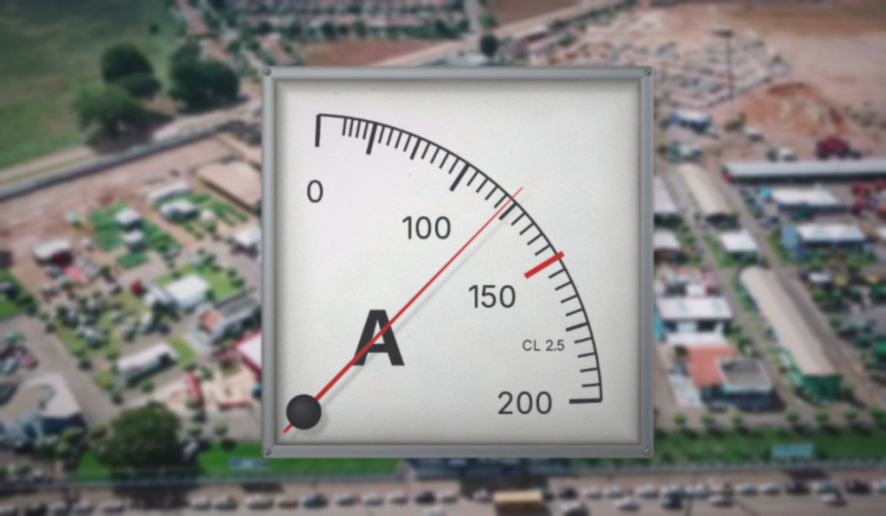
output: **122.5** A
